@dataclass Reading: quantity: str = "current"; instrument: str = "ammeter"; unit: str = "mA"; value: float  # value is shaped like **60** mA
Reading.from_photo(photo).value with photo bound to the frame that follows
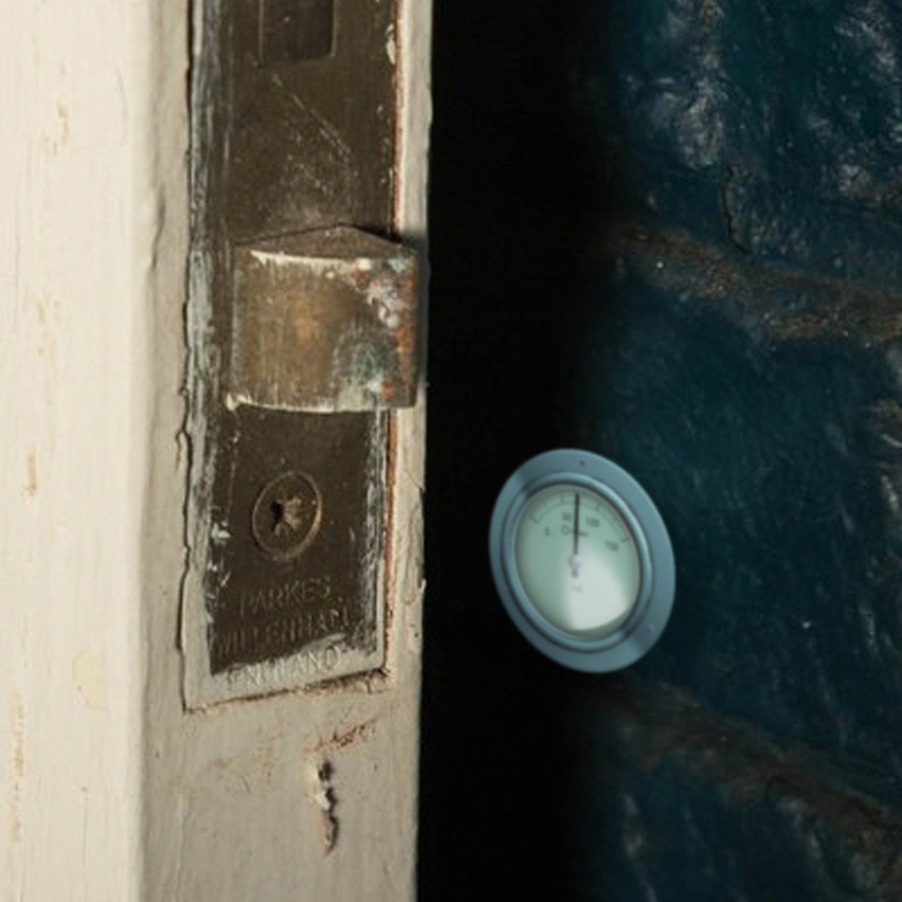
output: **75** mA
